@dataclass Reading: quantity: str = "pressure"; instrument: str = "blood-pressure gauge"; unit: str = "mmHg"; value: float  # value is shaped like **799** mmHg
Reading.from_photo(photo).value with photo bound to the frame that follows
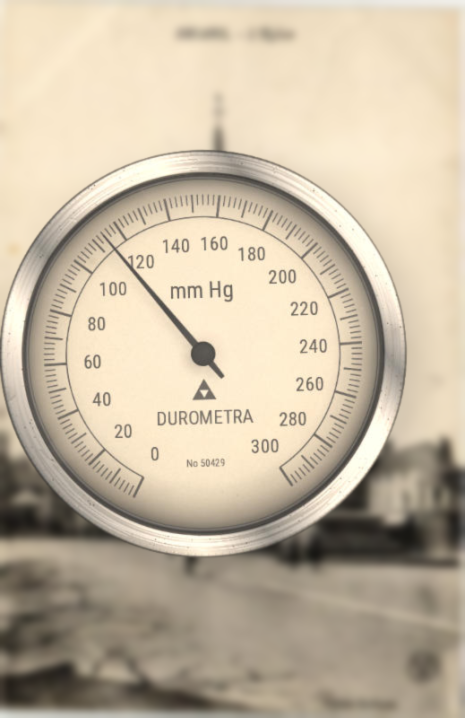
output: **114** mmHg
